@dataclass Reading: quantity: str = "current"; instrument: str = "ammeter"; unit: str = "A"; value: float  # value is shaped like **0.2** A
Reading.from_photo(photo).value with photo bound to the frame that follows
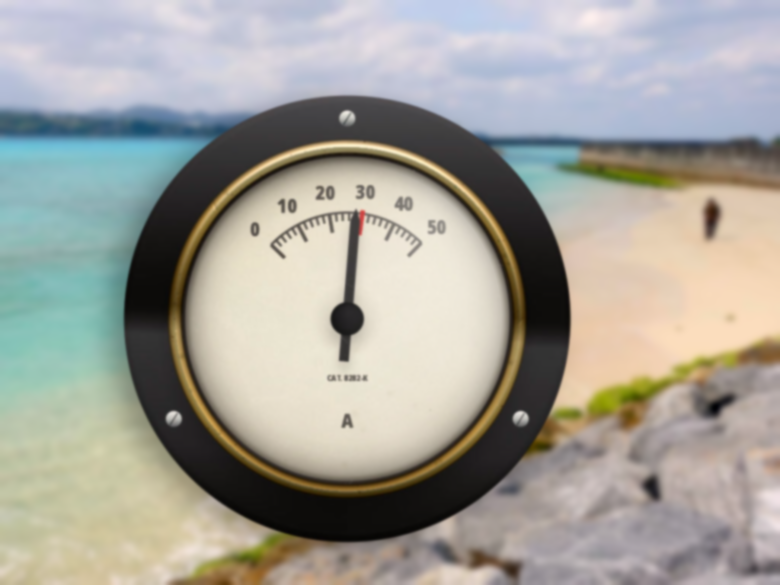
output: **28** A
